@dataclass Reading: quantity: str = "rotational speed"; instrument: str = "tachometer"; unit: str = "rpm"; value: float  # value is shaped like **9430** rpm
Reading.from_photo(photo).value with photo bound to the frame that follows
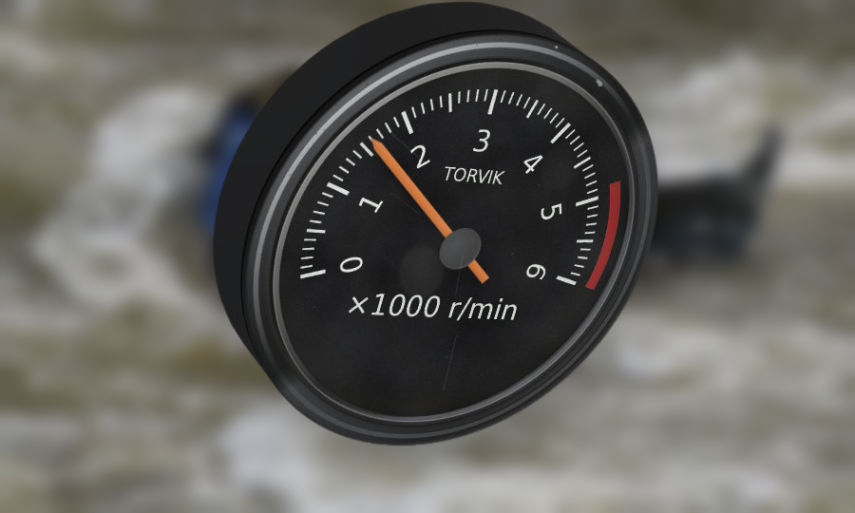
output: **1600** rpm
